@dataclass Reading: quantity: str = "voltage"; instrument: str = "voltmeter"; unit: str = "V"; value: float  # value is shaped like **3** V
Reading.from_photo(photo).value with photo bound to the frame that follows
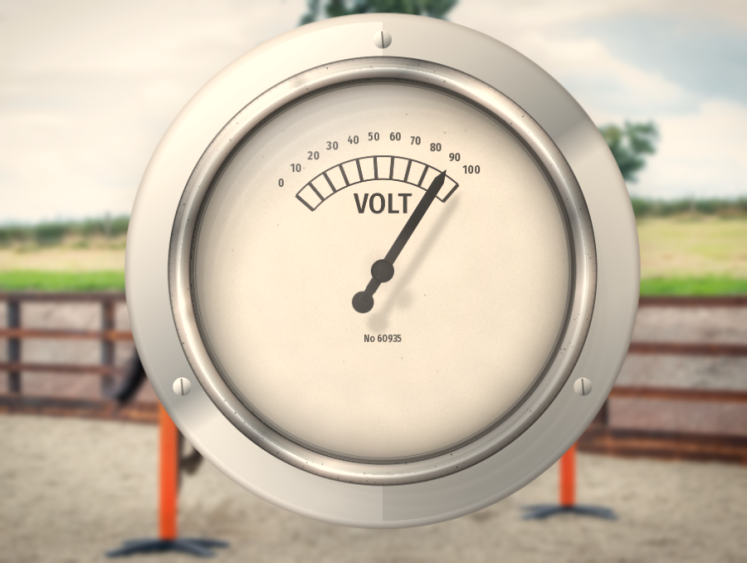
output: **90** V
